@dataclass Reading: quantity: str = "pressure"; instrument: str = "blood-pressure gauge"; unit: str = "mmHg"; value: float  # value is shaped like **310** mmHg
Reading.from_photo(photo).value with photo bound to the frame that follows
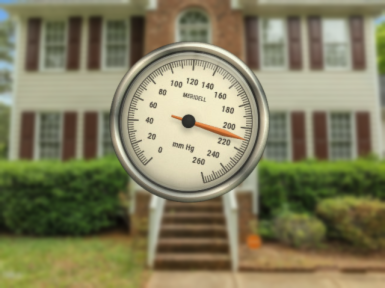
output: **210** mmHg
